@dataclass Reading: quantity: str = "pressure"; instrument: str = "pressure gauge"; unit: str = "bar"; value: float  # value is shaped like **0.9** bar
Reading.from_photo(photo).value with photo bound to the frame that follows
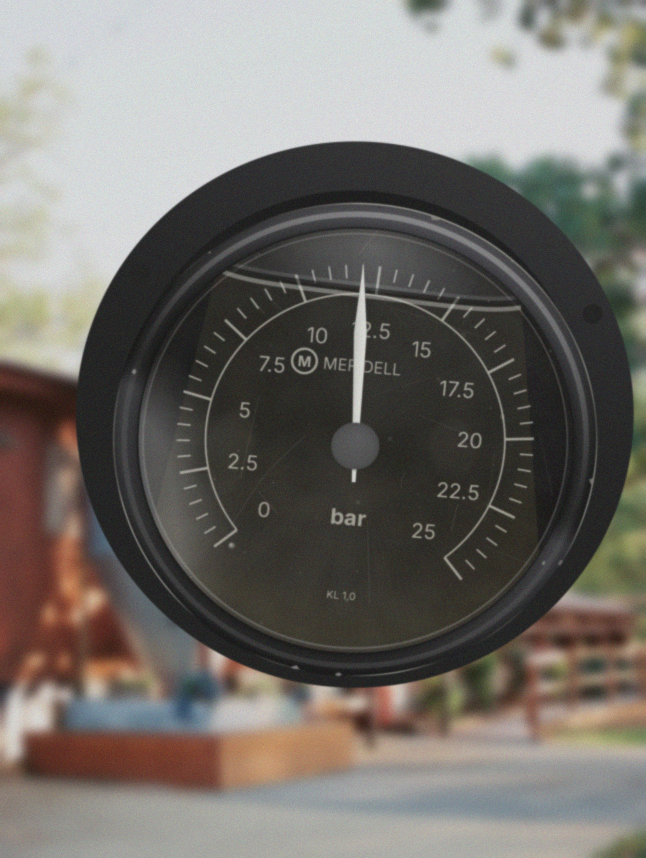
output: **12** bar
